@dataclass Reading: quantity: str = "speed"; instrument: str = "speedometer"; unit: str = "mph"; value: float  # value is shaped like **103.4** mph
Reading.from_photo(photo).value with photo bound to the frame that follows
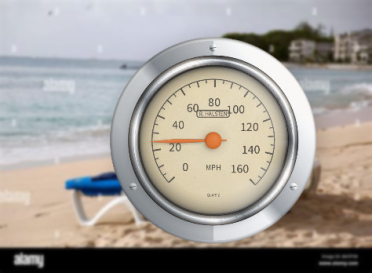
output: **25** mph
